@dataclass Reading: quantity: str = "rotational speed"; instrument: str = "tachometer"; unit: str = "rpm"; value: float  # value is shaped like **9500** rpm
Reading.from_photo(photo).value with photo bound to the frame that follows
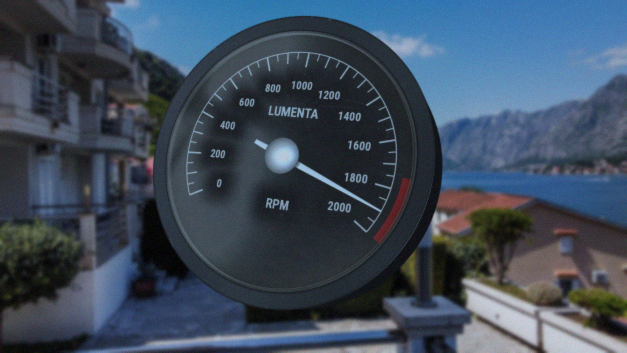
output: **1900** rpm
